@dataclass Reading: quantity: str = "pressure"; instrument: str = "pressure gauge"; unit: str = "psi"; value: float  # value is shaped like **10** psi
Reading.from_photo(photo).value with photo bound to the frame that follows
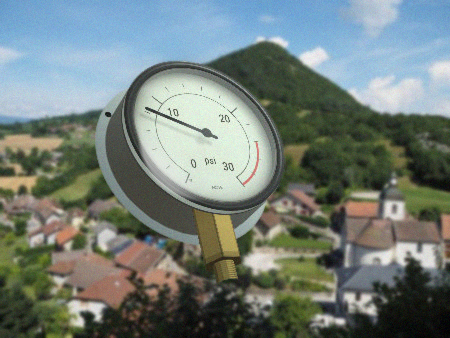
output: **8** psi
